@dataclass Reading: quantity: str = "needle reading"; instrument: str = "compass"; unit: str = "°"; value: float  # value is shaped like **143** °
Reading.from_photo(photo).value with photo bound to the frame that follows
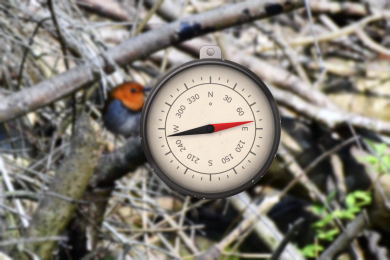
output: **80** °
